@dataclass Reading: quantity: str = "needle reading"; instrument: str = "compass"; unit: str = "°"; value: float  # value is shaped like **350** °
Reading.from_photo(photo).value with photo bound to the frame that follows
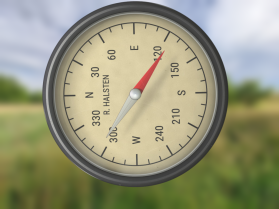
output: **125** °
